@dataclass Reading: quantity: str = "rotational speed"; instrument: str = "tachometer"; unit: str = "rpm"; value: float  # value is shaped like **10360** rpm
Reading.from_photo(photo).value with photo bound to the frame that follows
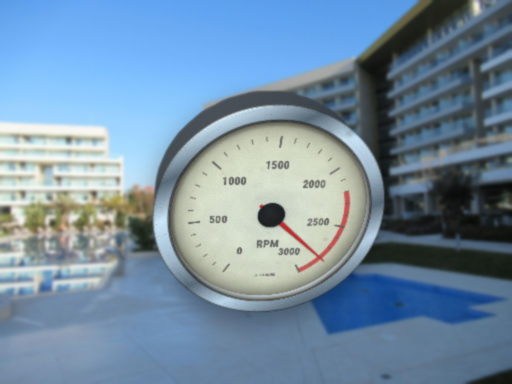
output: **2800** rpm
